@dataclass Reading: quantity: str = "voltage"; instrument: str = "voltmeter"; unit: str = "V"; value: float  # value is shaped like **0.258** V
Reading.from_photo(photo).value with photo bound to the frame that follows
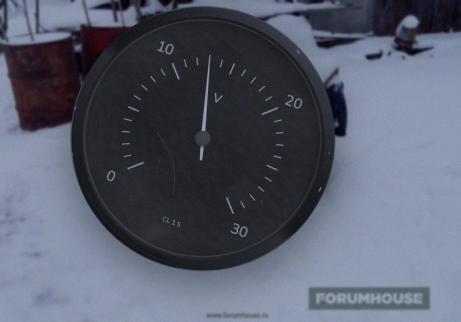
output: **13** V
